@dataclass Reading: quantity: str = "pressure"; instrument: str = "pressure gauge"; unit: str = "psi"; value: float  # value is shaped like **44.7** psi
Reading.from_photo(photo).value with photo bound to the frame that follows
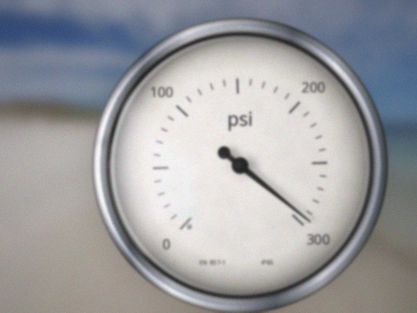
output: **295** psi
